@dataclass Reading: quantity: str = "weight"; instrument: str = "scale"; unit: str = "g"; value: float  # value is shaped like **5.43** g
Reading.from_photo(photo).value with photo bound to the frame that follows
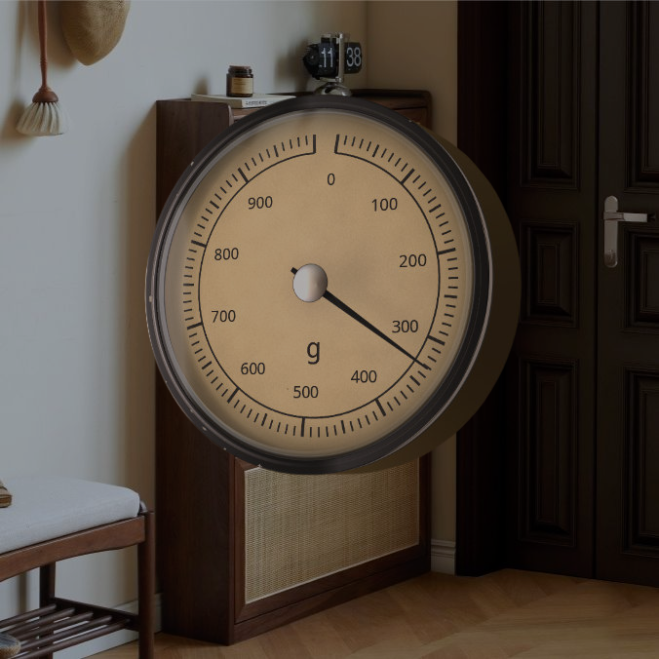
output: **330** g
